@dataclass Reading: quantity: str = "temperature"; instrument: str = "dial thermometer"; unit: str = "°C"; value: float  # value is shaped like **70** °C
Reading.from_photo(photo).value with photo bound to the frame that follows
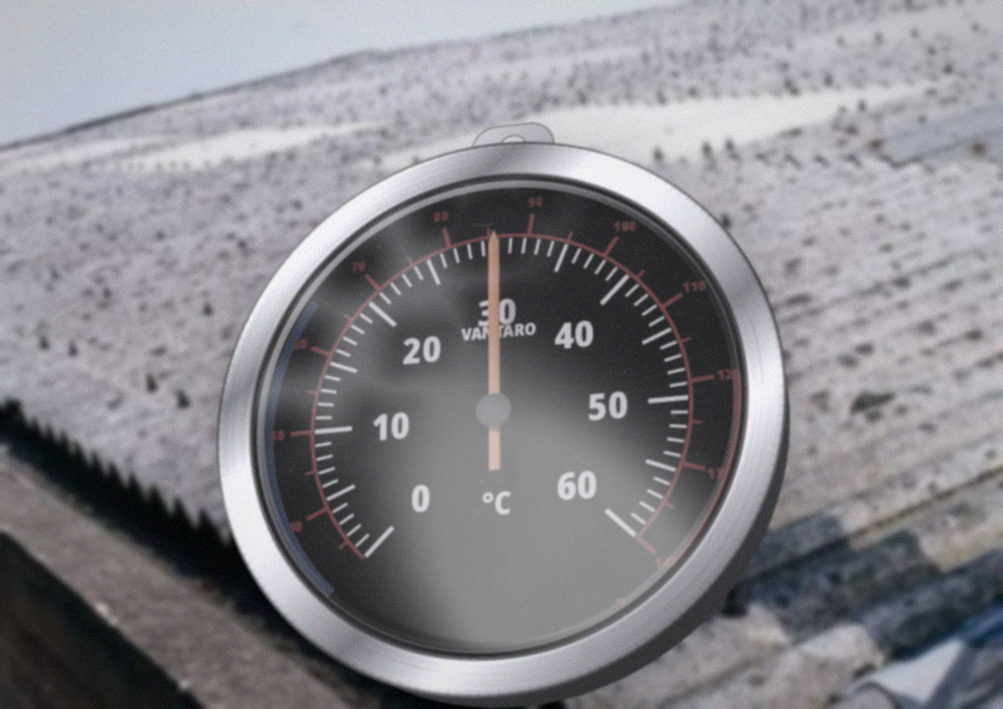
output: **30** °C
